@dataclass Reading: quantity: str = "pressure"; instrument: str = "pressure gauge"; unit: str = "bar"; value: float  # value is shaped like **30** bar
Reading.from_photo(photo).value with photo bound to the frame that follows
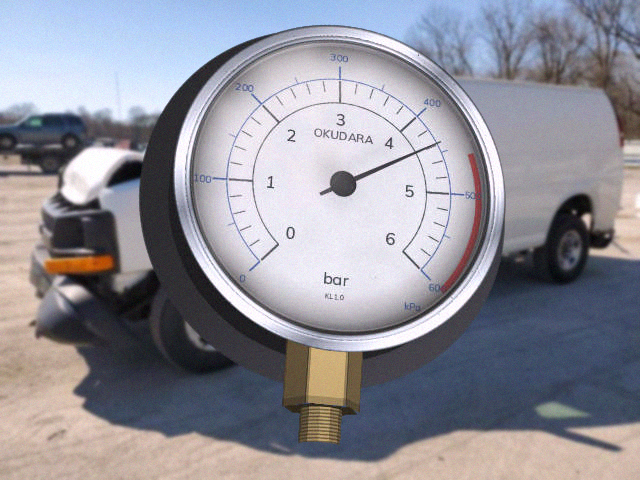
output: **4.4** bar
